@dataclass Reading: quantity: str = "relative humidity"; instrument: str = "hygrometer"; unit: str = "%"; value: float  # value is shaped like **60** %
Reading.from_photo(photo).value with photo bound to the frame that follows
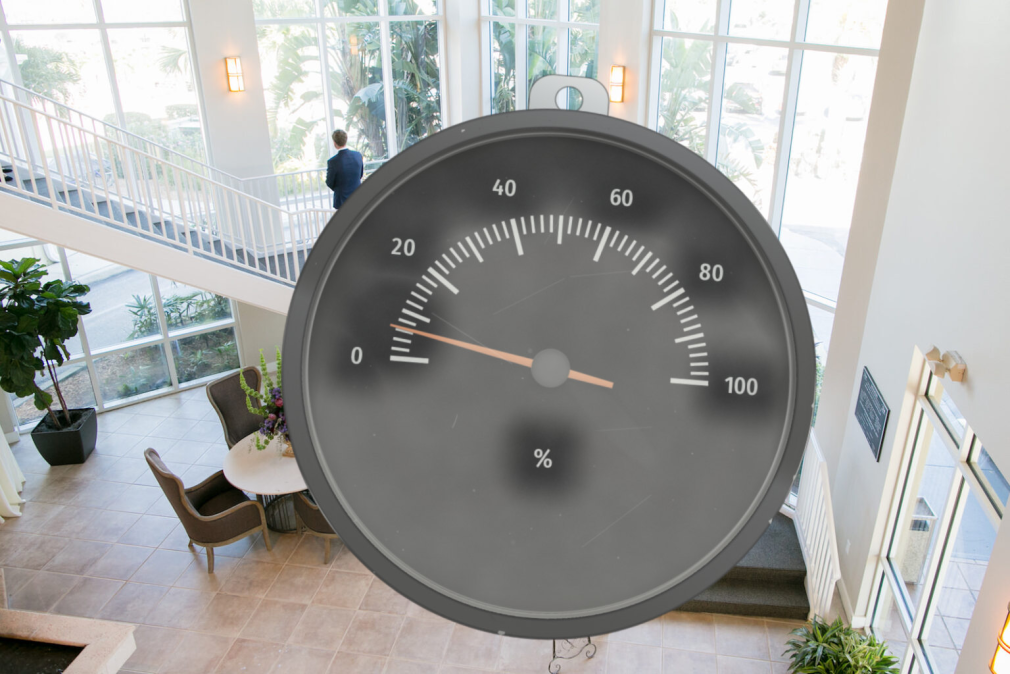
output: **6** %
